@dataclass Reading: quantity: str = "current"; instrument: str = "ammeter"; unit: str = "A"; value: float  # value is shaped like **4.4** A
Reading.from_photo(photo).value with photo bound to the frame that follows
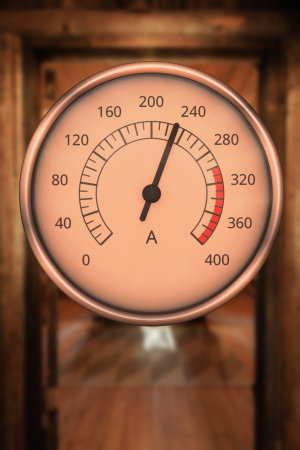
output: **230** A
